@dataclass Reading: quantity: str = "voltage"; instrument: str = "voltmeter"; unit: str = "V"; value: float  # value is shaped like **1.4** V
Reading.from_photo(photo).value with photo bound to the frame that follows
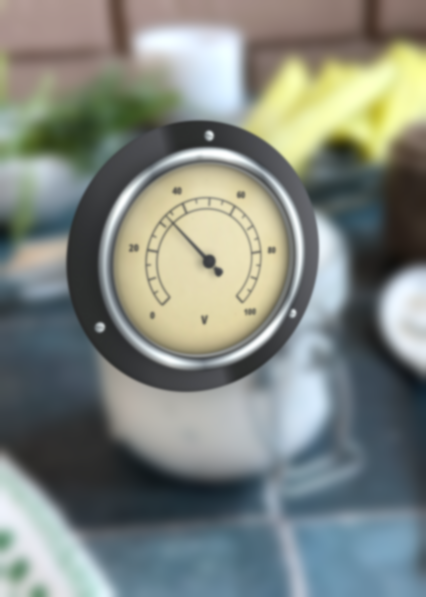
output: **32.5** V
